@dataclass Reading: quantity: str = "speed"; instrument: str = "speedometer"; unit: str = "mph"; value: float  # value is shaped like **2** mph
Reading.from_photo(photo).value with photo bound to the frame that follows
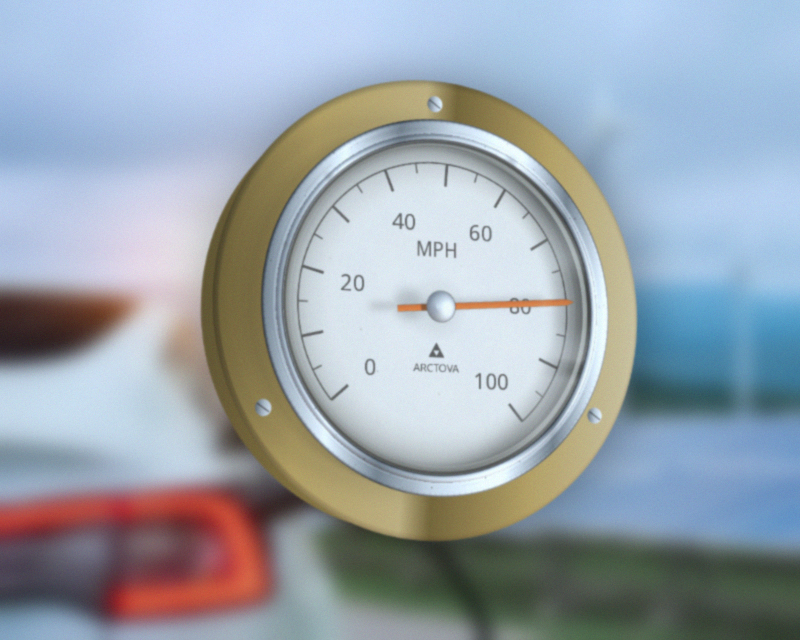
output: **80** mph
